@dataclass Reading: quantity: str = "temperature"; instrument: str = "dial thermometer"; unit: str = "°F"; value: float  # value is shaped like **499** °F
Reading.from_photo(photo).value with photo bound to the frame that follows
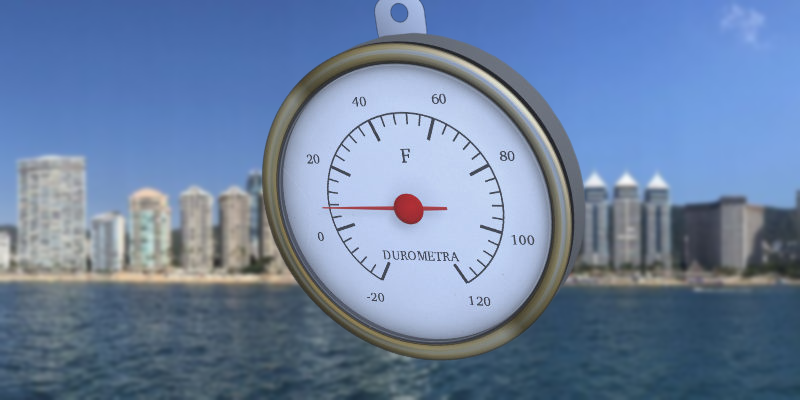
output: **8** °F
